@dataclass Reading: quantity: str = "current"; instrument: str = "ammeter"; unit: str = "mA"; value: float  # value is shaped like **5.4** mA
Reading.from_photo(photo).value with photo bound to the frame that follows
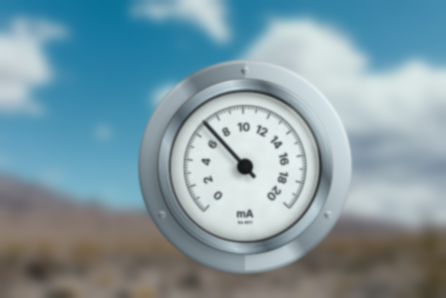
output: **7** mA
